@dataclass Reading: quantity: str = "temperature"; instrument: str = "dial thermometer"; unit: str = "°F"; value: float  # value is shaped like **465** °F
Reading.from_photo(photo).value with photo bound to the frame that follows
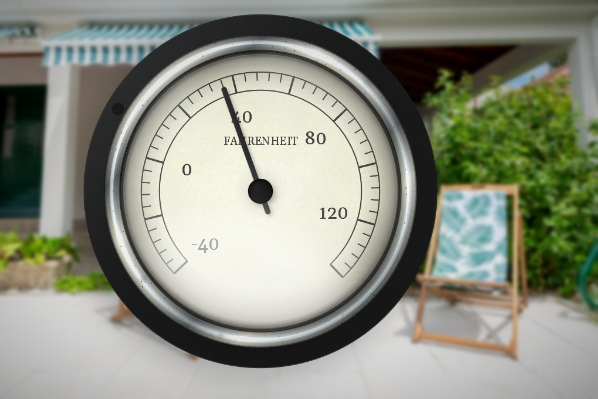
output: **36** °F
